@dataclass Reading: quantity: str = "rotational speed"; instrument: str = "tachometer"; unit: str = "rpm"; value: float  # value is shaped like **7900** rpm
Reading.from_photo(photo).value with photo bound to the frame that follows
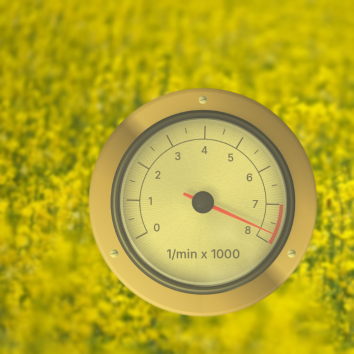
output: **7750** rpm
